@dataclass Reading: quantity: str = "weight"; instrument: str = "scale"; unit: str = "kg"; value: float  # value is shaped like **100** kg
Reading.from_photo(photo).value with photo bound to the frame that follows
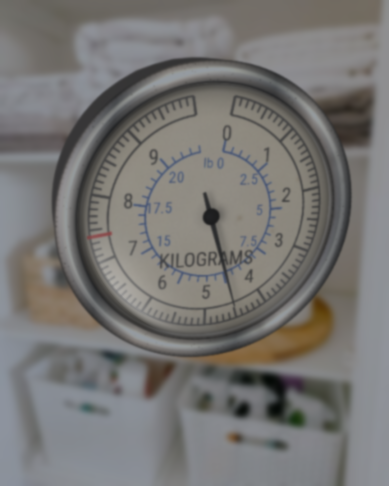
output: **4.5** kg
